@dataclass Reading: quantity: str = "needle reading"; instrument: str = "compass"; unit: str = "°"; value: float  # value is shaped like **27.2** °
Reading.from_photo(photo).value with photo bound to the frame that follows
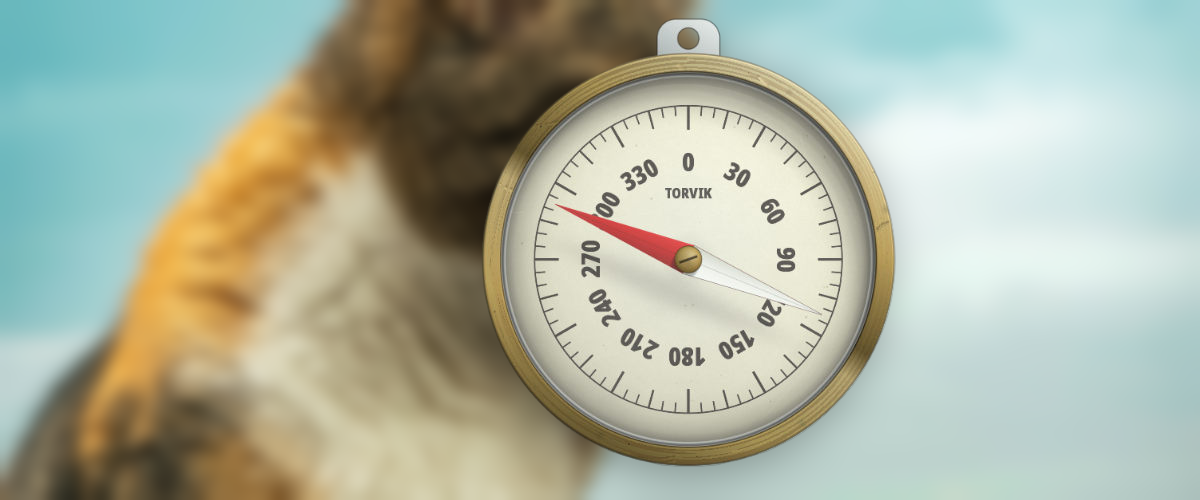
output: **292.5** °
